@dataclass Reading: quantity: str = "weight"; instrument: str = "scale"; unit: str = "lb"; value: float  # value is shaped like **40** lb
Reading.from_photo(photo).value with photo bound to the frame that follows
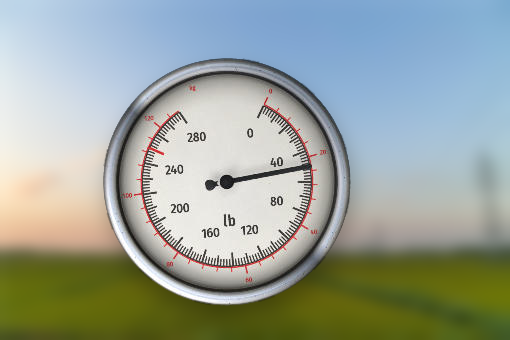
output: **50** lb
